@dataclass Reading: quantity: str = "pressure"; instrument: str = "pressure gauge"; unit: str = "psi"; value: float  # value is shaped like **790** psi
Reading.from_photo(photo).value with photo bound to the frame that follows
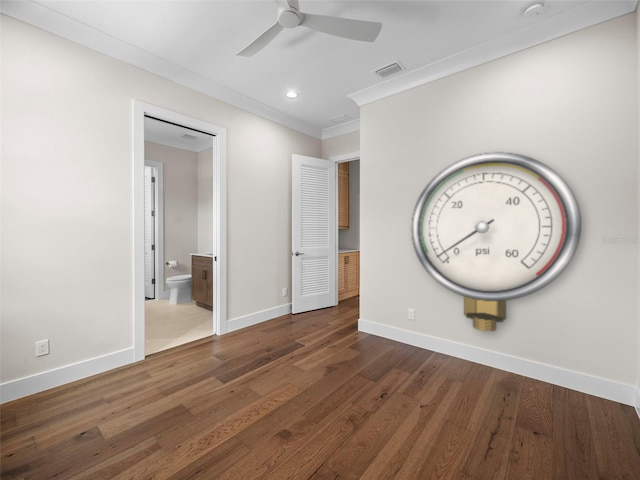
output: **2** psi
